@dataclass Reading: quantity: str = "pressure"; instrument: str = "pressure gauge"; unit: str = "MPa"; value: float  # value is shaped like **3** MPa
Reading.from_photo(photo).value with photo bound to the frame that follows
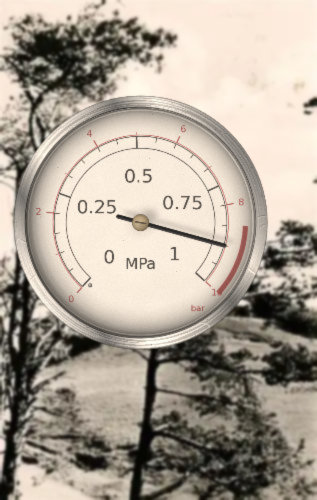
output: **0.9** MPa
